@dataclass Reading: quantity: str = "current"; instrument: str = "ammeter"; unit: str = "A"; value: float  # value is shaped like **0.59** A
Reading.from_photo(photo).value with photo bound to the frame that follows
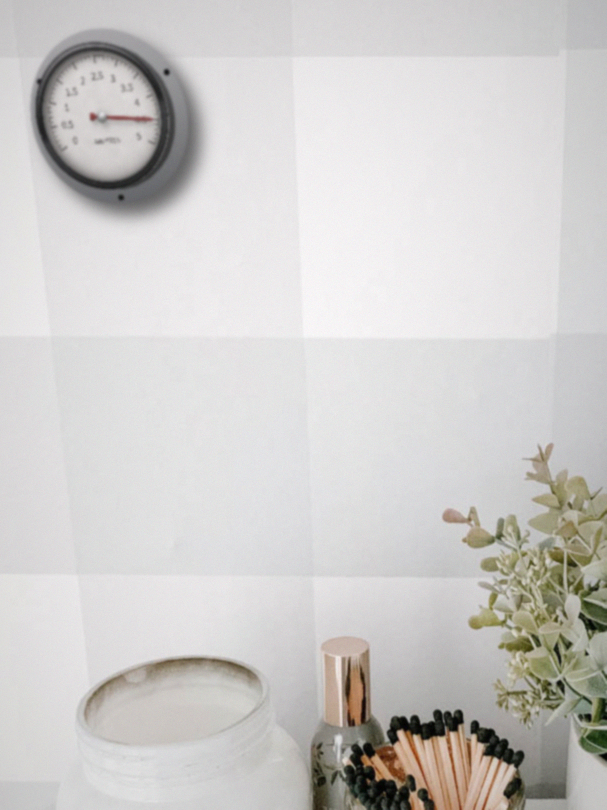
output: **4.5** A
